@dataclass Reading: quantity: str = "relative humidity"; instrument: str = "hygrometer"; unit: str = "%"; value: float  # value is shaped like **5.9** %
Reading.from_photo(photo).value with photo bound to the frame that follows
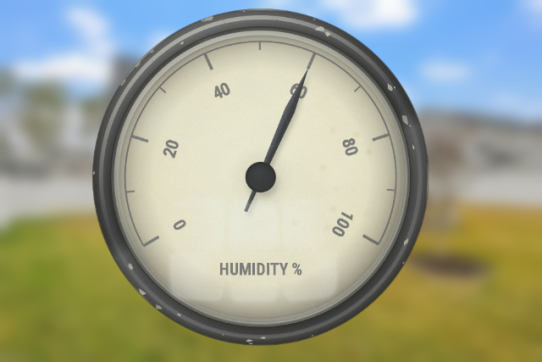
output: **60** %
